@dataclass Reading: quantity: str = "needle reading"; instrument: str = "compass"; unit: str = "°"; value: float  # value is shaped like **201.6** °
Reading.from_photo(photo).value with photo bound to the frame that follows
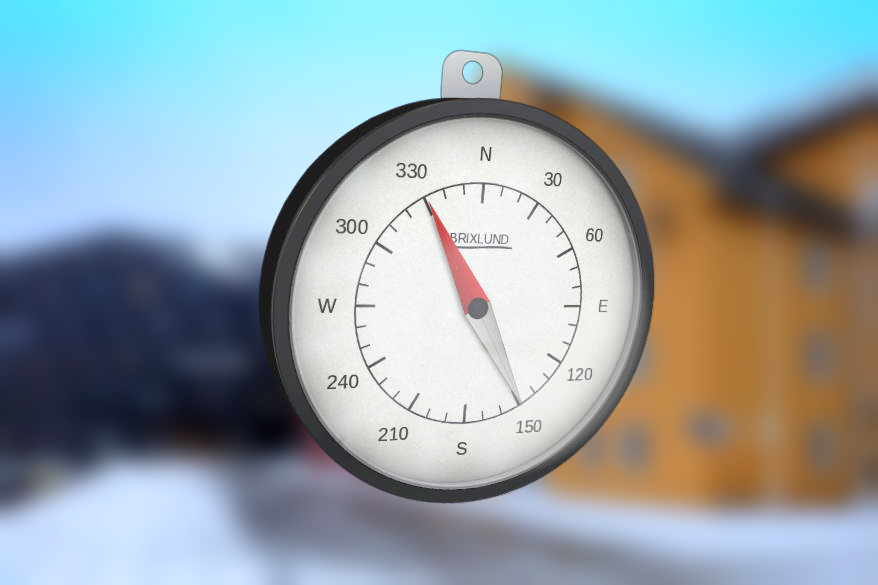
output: **330** °
